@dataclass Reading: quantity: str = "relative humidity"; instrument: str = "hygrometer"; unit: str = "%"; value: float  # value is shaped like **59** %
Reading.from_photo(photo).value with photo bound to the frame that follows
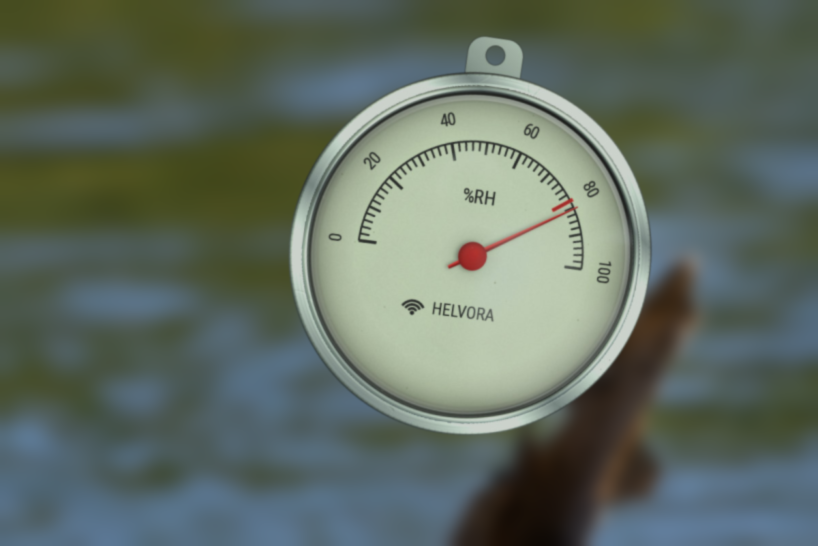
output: **82** %
